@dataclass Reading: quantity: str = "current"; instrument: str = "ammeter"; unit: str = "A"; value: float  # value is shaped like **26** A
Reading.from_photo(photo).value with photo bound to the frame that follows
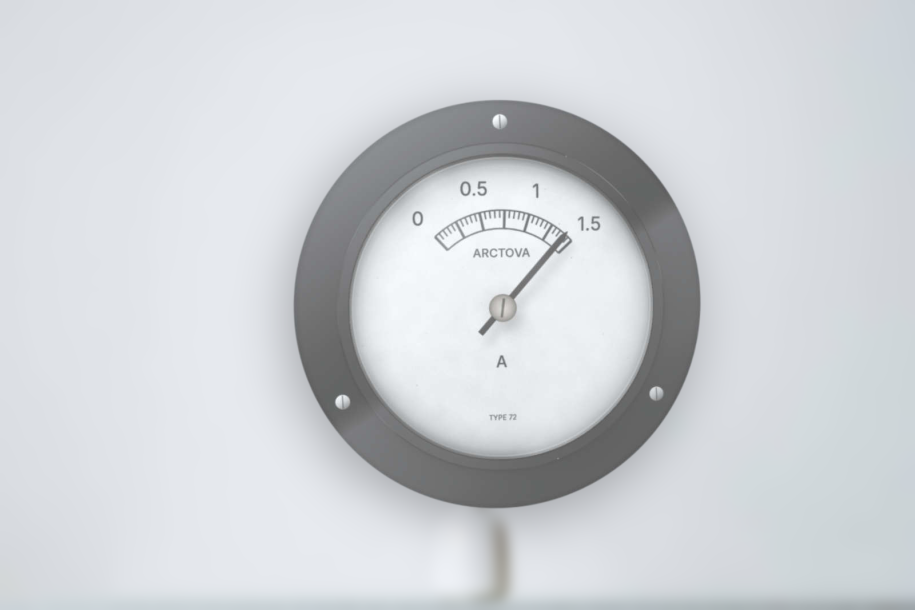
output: **1.4** A
